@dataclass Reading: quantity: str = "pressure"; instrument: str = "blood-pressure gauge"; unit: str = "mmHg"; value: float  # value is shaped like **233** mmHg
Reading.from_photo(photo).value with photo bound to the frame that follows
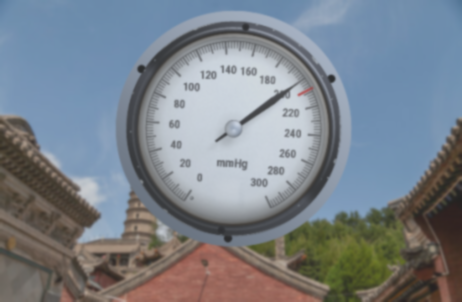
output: **200** mmHg
